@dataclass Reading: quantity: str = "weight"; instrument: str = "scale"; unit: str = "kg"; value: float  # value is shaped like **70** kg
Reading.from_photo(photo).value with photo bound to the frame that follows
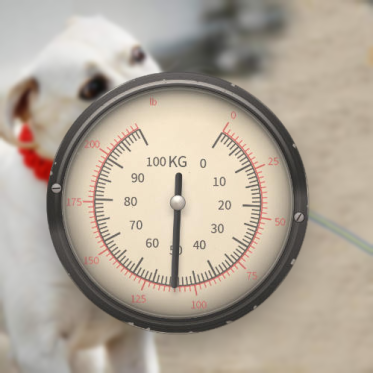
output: **50** kg
